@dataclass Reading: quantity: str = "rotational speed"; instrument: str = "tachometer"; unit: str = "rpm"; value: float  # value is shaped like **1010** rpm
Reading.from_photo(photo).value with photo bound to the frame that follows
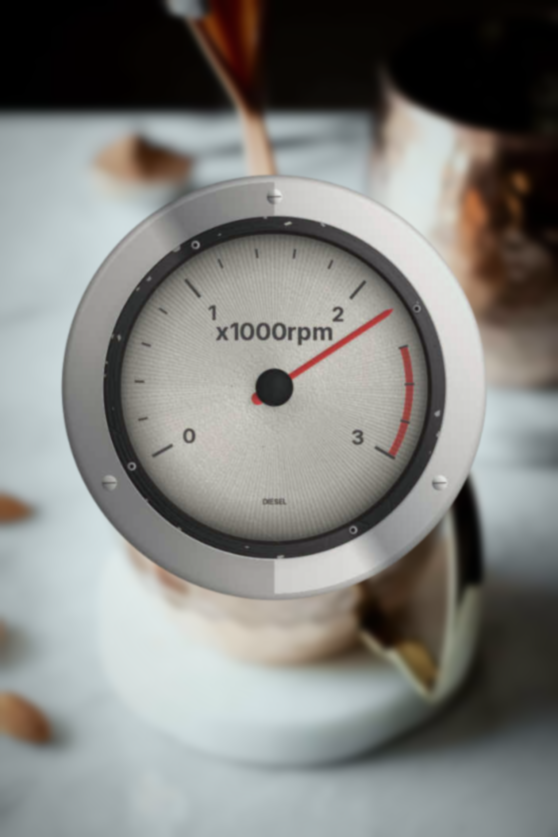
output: **2200** rpm
